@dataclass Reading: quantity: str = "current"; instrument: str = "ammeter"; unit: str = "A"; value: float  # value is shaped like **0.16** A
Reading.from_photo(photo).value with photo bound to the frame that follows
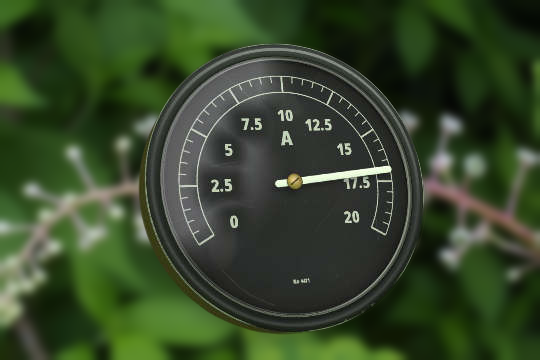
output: **17** A
